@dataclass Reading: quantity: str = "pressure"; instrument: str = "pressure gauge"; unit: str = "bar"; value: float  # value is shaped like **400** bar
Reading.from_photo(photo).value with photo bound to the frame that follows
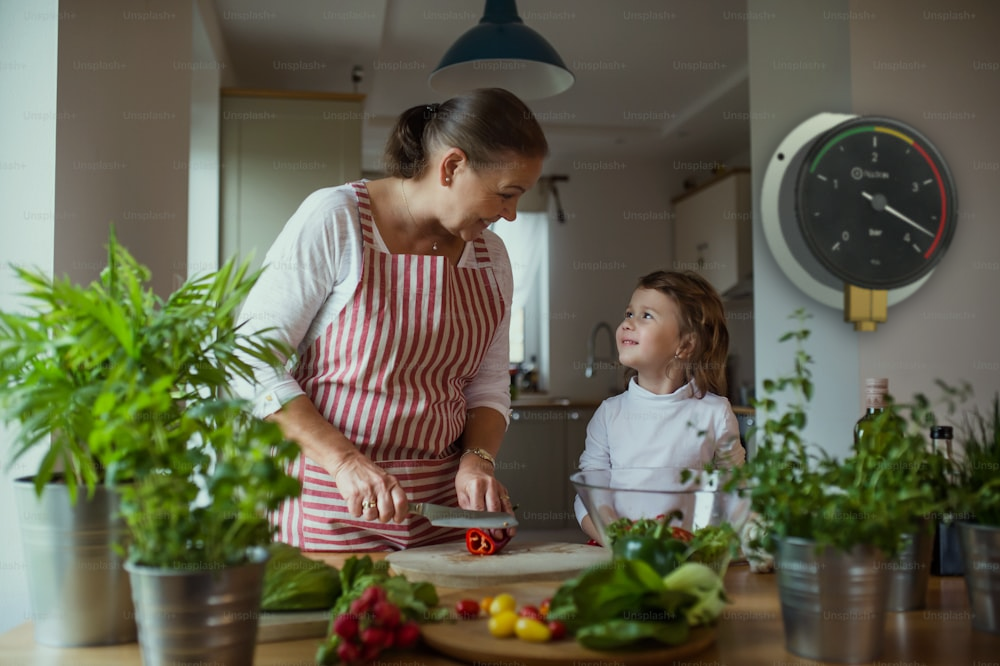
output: **3.75** bar
